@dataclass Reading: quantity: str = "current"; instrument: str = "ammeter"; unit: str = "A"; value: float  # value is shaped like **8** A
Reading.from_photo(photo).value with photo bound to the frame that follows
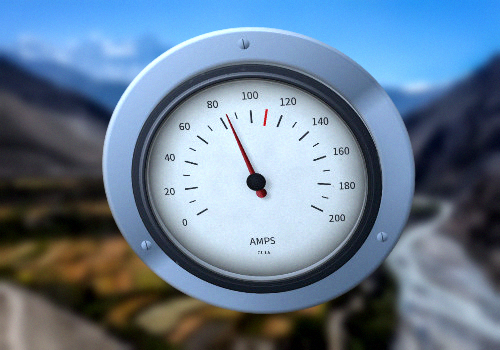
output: **85** A
